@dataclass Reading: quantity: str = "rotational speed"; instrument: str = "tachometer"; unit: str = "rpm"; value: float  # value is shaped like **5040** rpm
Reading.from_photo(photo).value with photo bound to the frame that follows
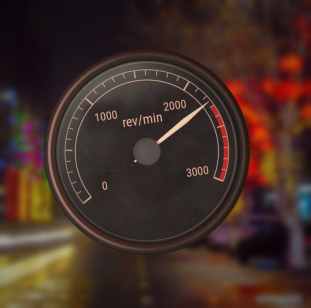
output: **2250** rpm
